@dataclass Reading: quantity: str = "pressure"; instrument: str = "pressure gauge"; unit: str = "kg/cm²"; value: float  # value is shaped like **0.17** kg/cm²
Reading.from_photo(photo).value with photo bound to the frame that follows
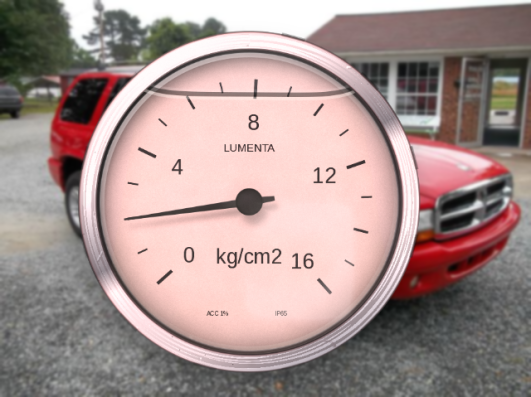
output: **2** kg/cm²
